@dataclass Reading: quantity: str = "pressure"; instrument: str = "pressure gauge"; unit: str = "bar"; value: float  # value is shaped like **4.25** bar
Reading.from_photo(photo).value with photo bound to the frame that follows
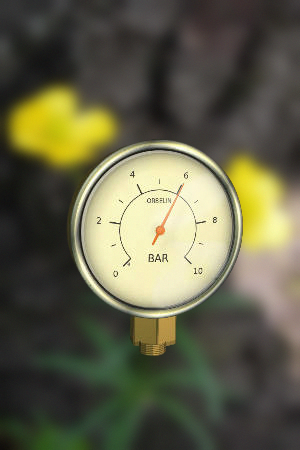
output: **6** bar
